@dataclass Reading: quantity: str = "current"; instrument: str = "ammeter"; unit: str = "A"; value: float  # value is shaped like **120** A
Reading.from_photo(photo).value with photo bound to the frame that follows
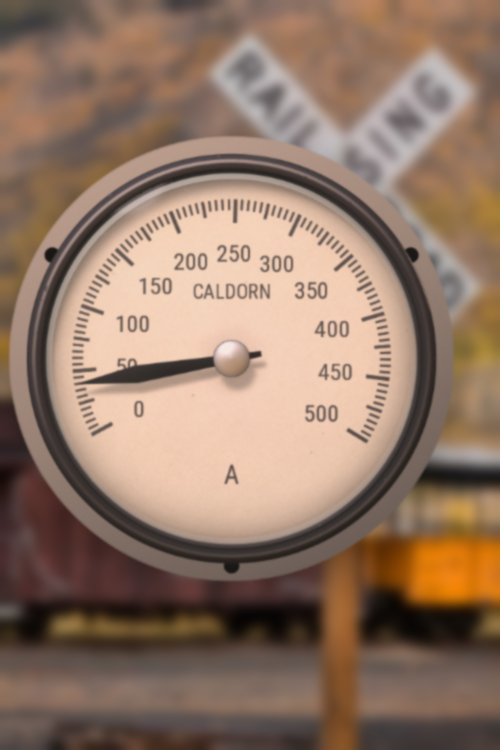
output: **40** A
